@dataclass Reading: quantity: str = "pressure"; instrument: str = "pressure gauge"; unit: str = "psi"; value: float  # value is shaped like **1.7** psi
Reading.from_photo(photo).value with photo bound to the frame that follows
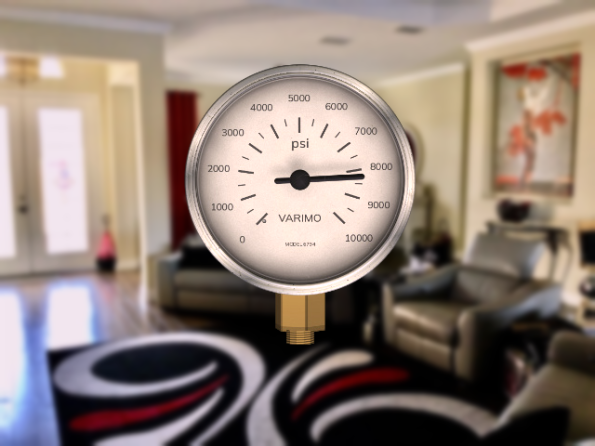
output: **8250** psi
